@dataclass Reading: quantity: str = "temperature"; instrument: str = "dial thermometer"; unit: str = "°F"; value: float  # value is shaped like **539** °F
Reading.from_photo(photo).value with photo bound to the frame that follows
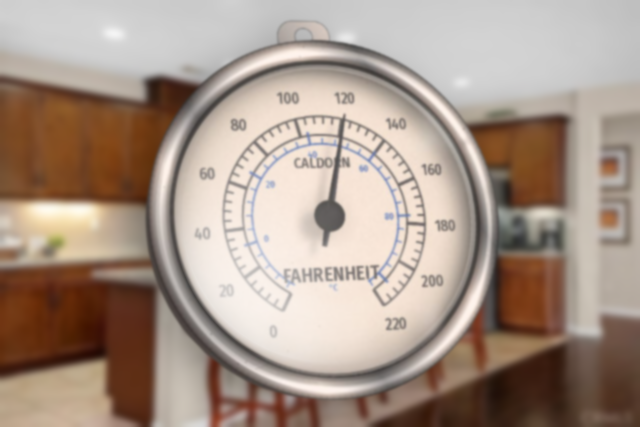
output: **120** °F
